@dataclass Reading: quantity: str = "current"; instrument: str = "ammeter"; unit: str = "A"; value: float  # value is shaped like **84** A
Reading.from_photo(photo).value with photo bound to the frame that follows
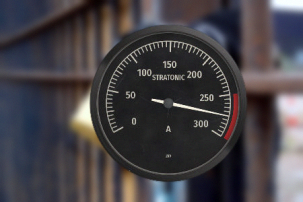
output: **275** A
